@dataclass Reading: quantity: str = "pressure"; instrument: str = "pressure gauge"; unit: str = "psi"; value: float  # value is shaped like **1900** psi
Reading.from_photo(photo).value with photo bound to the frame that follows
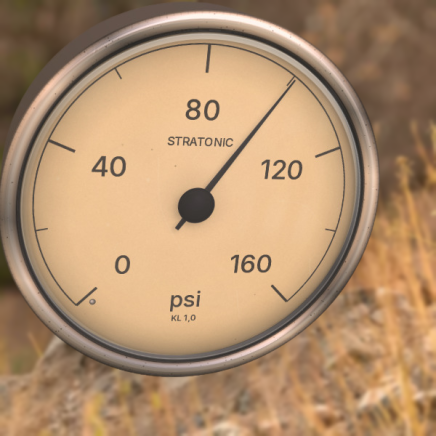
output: **100** psi
